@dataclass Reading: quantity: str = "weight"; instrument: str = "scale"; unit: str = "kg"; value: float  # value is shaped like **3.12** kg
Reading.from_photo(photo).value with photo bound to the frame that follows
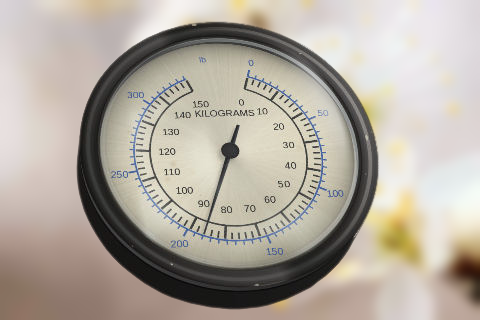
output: **86** kg
